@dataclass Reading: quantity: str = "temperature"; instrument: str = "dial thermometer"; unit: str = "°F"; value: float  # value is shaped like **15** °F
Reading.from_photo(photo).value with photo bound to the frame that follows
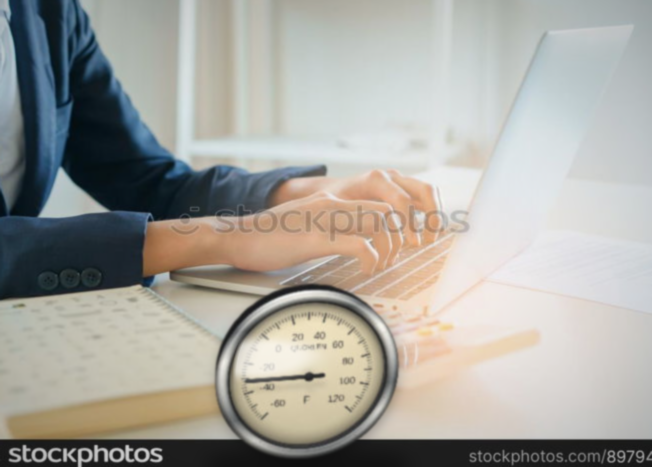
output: **-30** °F
